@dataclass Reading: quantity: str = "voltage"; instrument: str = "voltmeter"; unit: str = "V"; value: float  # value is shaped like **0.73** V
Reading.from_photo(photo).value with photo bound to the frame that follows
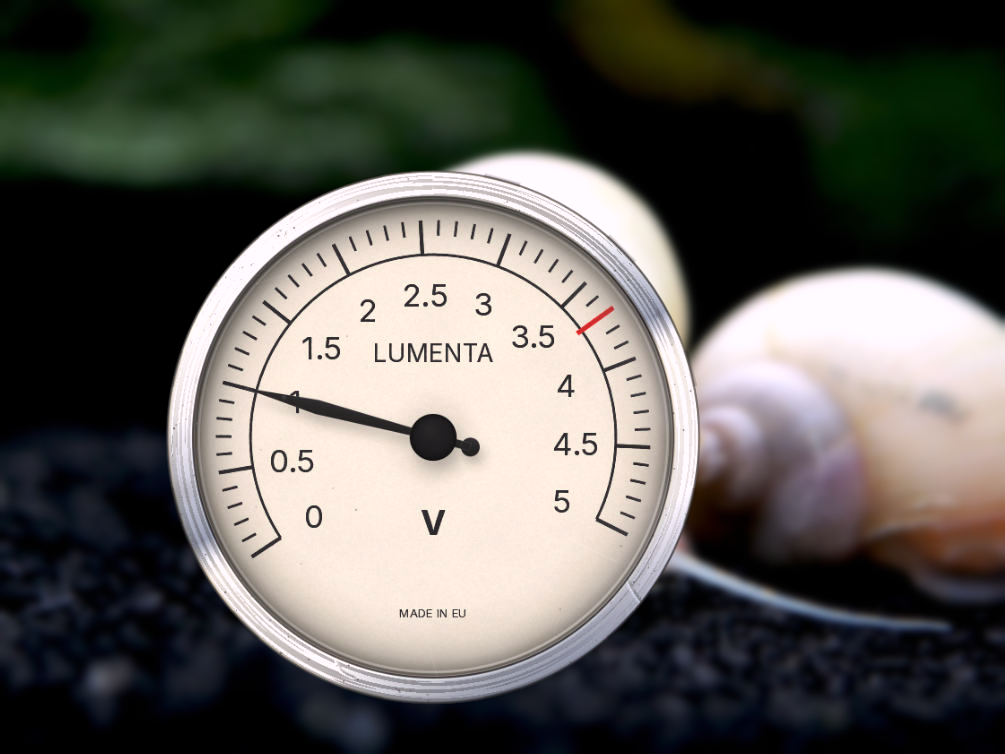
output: **1** V
